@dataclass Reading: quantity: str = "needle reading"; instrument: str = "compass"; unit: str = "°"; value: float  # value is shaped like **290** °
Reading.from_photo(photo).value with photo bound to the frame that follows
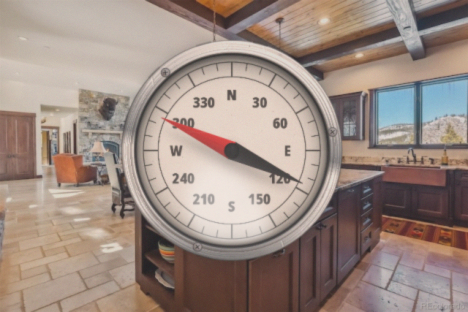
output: **295** °
